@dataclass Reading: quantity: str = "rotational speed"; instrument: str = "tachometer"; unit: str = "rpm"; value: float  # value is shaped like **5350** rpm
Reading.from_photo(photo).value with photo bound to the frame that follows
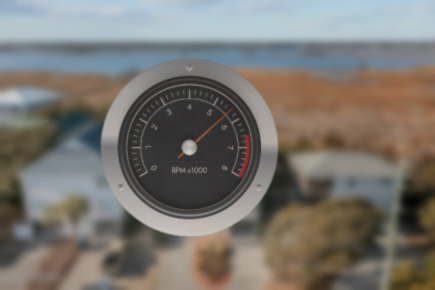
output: **5600** rpm
